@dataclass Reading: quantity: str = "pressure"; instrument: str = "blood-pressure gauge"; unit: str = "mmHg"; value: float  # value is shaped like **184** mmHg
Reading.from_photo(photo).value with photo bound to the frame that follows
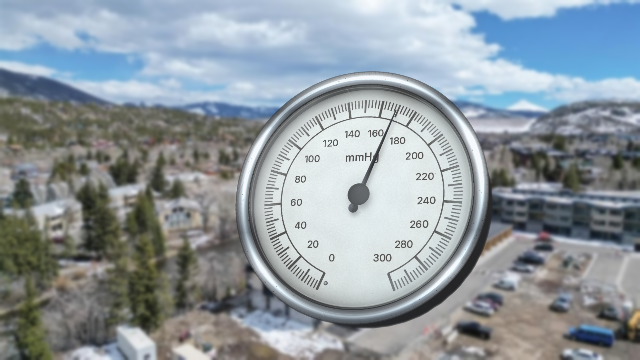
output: **170** mmHg
